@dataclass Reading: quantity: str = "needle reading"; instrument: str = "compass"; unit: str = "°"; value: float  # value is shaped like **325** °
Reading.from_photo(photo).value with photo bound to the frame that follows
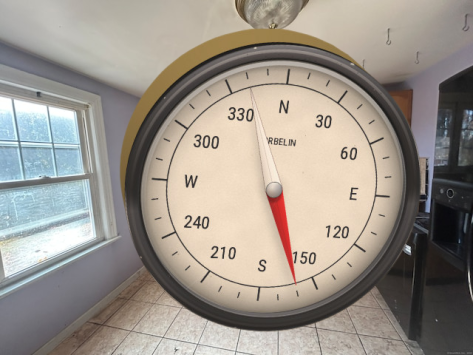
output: **160** °
